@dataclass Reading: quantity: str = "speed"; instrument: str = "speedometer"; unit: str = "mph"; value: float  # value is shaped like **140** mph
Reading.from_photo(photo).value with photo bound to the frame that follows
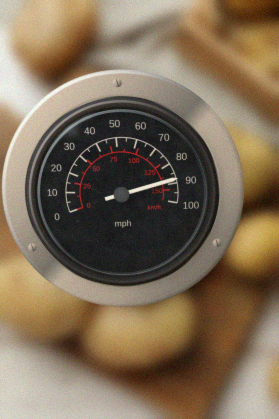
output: **87.5** mph
